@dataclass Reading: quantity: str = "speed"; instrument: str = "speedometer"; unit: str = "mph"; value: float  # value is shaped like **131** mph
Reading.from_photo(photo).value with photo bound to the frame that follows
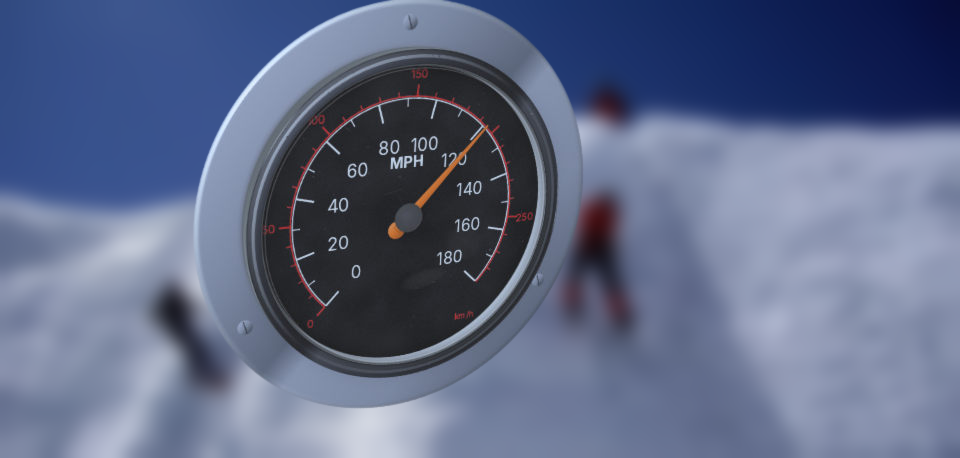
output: **120** mph
